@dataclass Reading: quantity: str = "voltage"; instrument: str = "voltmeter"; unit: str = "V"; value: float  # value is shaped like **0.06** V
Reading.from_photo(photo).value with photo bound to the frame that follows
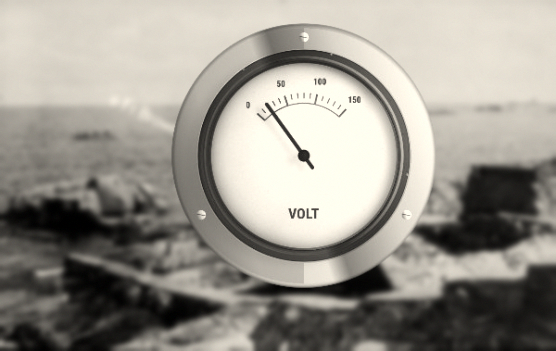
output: **20** V
